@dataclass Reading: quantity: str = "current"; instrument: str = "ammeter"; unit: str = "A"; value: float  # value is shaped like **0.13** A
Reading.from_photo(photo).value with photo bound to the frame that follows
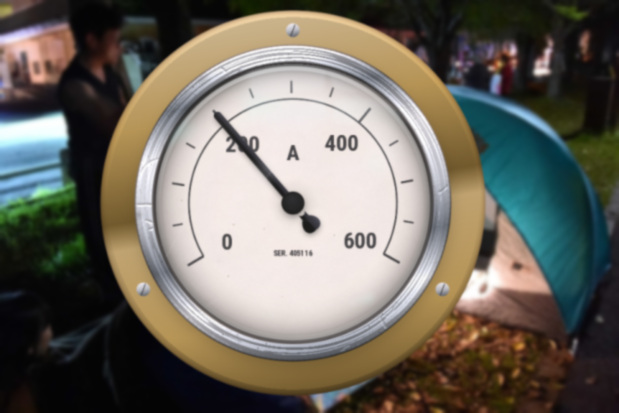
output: **200** A
